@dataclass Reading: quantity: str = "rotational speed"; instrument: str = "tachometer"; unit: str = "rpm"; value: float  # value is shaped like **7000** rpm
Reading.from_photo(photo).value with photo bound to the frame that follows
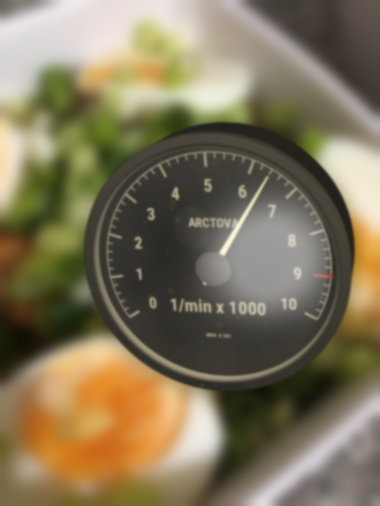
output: **6400** rpm
